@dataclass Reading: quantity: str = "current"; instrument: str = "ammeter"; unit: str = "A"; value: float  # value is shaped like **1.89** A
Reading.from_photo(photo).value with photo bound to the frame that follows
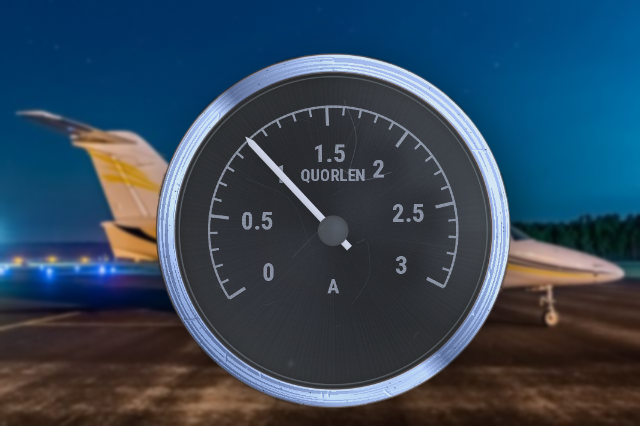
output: **1** A
